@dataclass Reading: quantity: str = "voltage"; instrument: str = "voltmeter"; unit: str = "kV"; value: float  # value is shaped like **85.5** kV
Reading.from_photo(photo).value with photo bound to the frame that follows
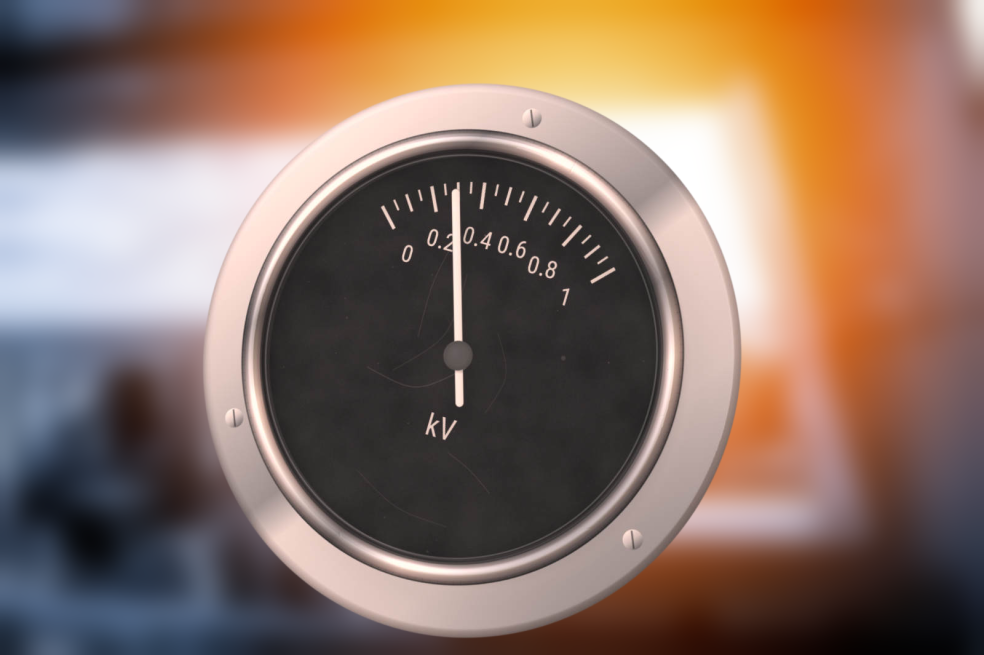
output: **0.3** kV
